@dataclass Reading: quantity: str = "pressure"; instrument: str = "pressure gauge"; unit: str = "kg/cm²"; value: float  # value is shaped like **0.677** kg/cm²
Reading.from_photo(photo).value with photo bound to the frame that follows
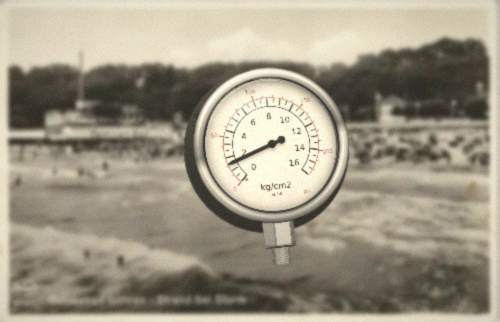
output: **1.5** kg/cm²
